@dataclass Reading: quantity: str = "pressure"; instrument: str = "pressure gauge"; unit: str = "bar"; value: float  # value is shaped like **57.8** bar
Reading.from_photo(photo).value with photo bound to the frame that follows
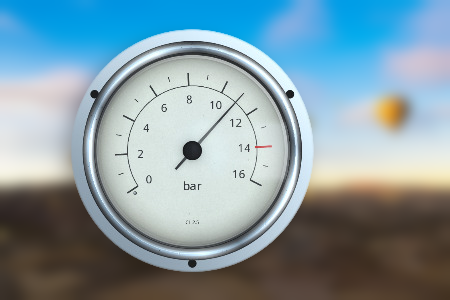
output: **11** bar
